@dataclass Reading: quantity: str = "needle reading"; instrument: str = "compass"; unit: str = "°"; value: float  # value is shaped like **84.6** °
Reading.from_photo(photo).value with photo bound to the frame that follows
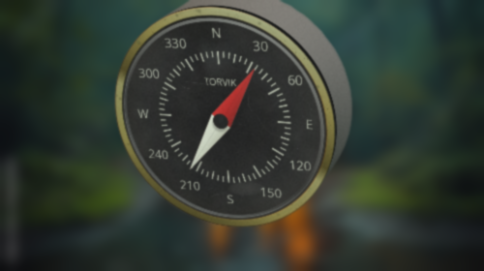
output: **35** °
